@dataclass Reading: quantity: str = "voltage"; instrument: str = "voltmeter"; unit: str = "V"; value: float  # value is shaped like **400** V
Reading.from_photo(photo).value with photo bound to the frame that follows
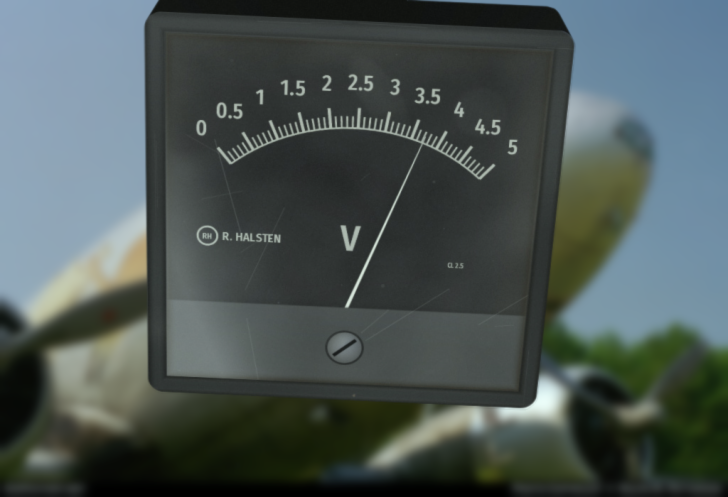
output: **3.7** V
